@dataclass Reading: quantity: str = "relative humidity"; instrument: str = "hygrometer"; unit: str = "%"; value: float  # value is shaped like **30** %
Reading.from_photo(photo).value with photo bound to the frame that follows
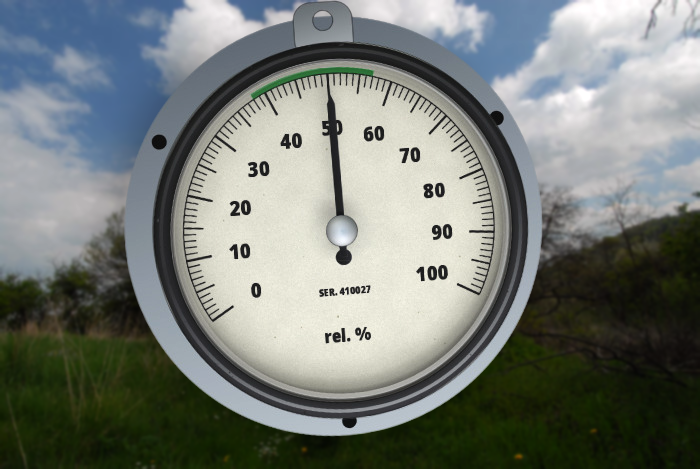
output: **50** %
